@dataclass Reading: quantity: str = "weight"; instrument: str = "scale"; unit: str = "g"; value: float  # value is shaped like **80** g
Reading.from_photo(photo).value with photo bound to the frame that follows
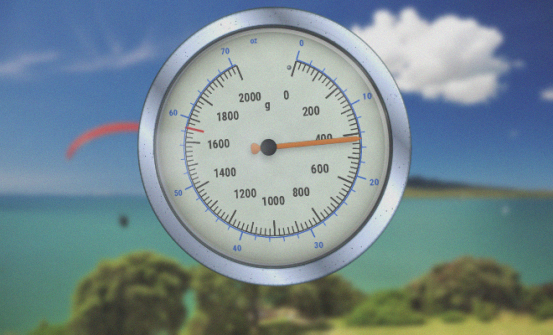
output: **420** g
